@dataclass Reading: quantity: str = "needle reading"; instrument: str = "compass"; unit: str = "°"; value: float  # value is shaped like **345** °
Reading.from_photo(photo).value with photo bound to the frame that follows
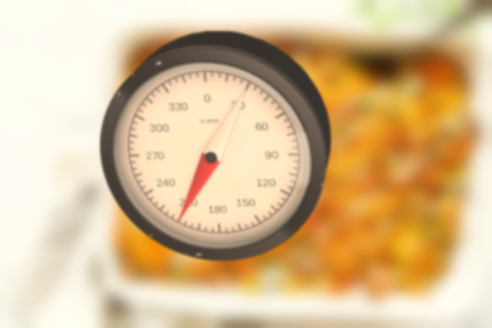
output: **210** °
